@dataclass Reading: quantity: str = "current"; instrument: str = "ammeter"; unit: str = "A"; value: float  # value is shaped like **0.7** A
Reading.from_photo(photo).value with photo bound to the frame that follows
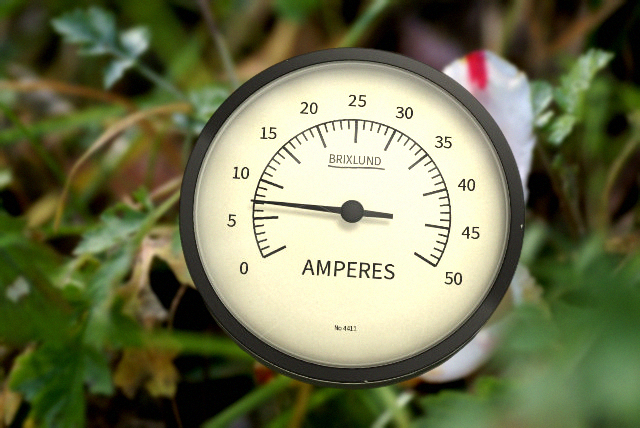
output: **7** A
